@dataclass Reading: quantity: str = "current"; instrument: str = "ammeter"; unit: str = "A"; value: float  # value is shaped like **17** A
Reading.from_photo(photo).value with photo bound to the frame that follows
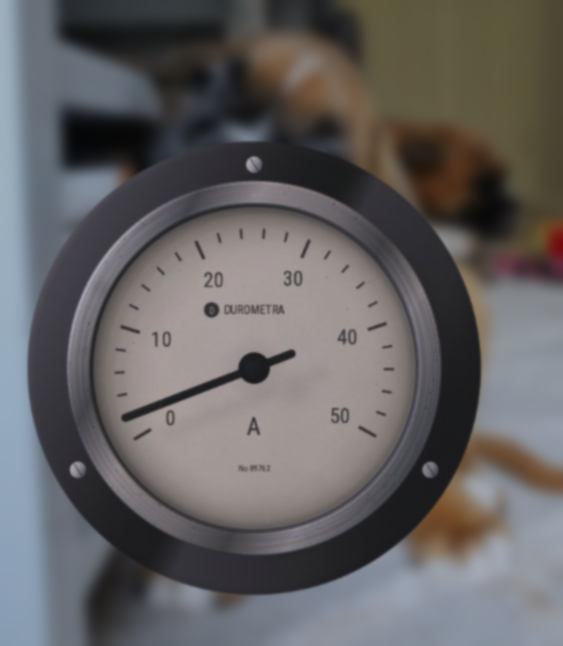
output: **2** A
